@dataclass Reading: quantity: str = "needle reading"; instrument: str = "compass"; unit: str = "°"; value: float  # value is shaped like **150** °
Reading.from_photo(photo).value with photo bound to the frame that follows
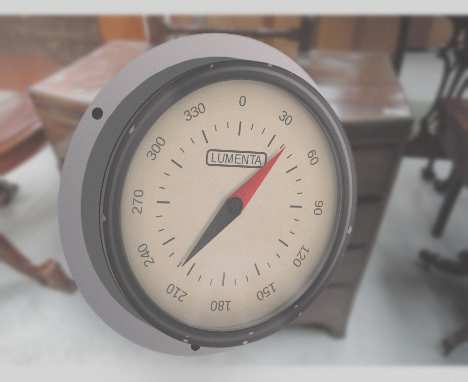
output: **40** °
